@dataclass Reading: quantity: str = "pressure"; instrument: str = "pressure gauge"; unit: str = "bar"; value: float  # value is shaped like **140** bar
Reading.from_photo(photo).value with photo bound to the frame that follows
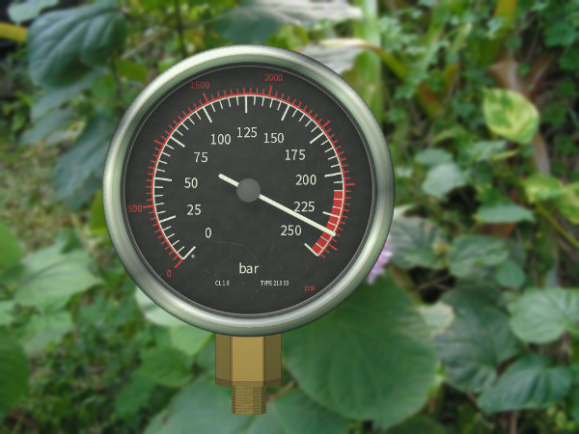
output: **235** bar
